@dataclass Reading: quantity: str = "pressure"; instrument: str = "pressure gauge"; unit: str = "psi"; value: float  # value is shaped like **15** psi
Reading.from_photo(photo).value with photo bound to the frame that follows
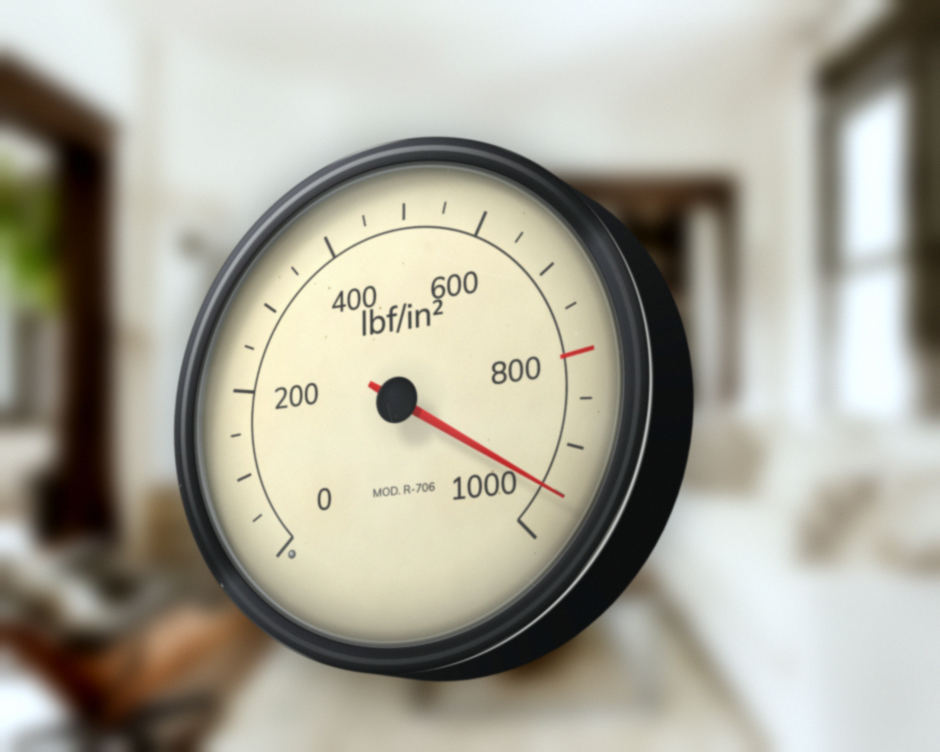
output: **950** psi
